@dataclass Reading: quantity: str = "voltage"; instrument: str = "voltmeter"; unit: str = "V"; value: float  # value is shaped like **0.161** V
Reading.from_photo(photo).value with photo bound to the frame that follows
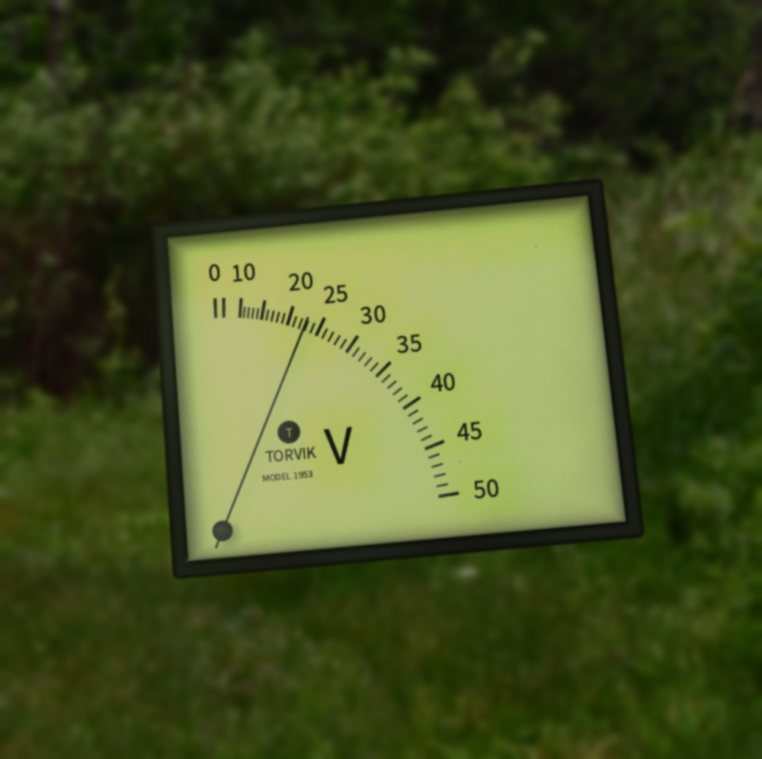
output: **23** V
